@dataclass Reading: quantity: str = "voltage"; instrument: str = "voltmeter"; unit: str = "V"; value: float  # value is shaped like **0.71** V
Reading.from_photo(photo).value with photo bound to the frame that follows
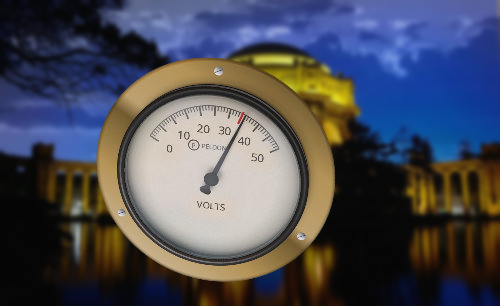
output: **35** V
